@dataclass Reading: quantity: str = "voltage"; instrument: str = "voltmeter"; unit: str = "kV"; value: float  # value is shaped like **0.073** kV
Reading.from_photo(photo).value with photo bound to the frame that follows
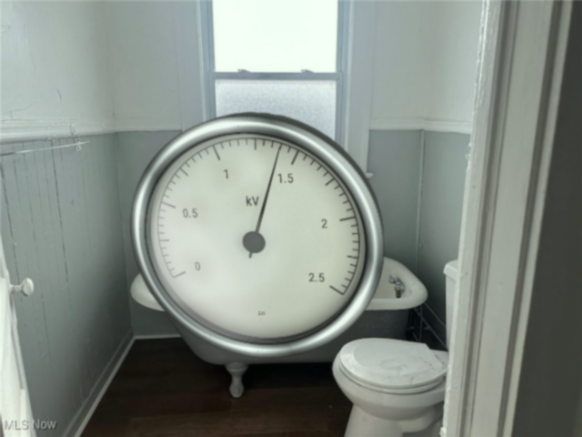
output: **1.4** kV
